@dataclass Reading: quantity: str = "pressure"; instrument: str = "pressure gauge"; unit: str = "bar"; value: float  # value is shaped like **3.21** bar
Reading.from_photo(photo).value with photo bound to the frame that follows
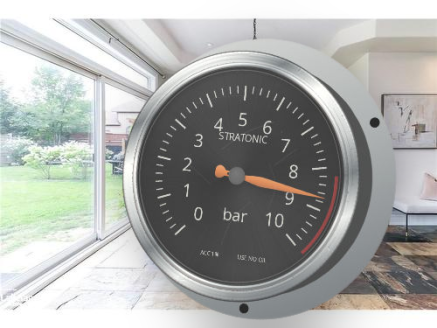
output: **8.7** bar
